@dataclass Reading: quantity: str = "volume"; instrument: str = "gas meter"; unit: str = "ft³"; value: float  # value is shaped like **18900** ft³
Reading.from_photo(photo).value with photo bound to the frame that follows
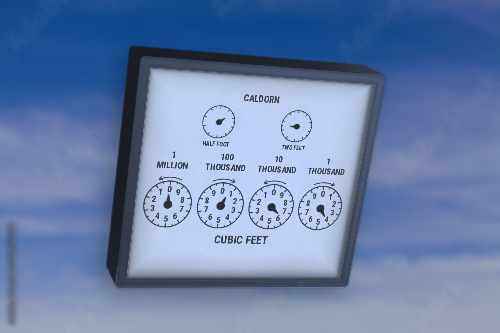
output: **6400** ft³
